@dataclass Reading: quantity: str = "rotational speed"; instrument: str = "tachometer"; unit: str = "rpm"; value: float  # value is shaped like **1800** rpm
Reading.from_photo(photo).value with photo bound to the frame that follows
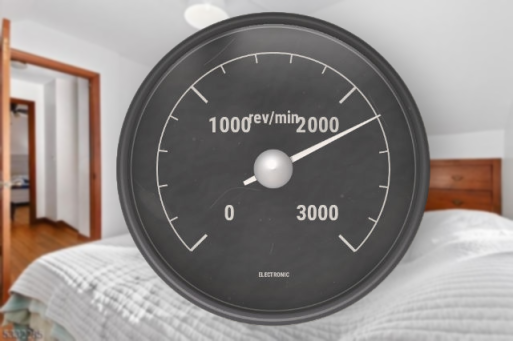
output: **2200** rpm
